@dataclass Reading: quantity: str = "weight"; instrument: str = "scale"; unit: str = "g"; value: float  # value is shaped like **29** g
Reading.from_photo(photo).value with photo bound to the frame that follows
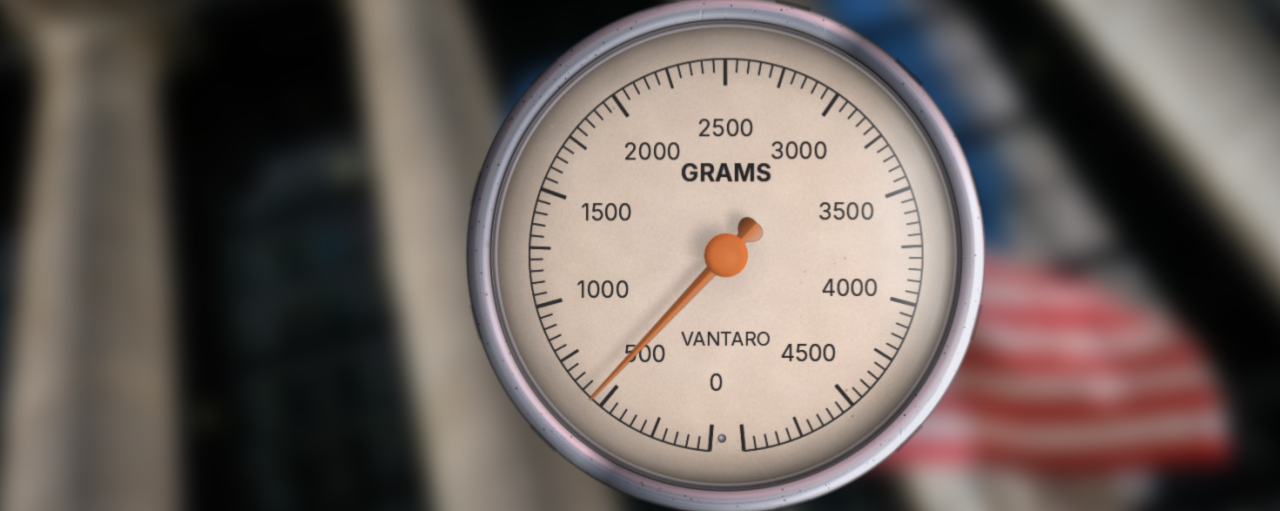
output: **550** g
